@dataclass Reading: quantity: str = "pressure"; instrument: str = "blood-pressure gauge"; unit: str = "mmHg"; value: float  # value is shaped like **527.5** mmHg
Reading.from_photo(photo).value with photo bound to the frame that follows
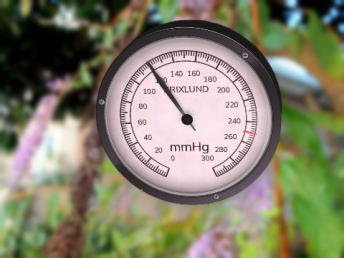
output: **120** mmHg
